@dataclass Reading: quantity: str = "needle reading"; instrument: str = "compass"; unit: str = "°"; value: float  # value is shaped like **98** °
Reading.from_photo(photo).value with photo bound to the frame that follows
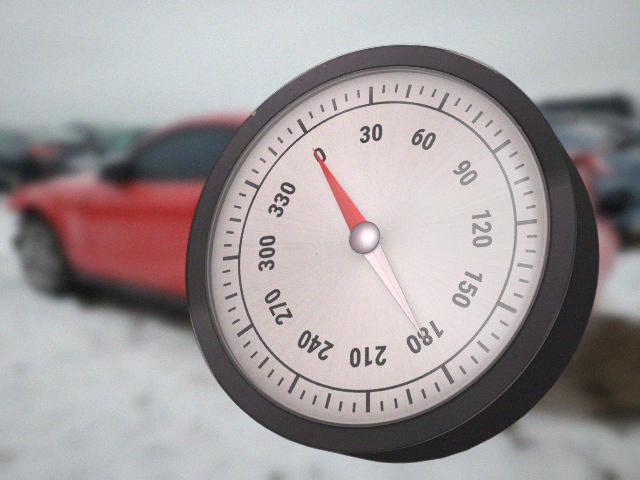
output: **0** °
